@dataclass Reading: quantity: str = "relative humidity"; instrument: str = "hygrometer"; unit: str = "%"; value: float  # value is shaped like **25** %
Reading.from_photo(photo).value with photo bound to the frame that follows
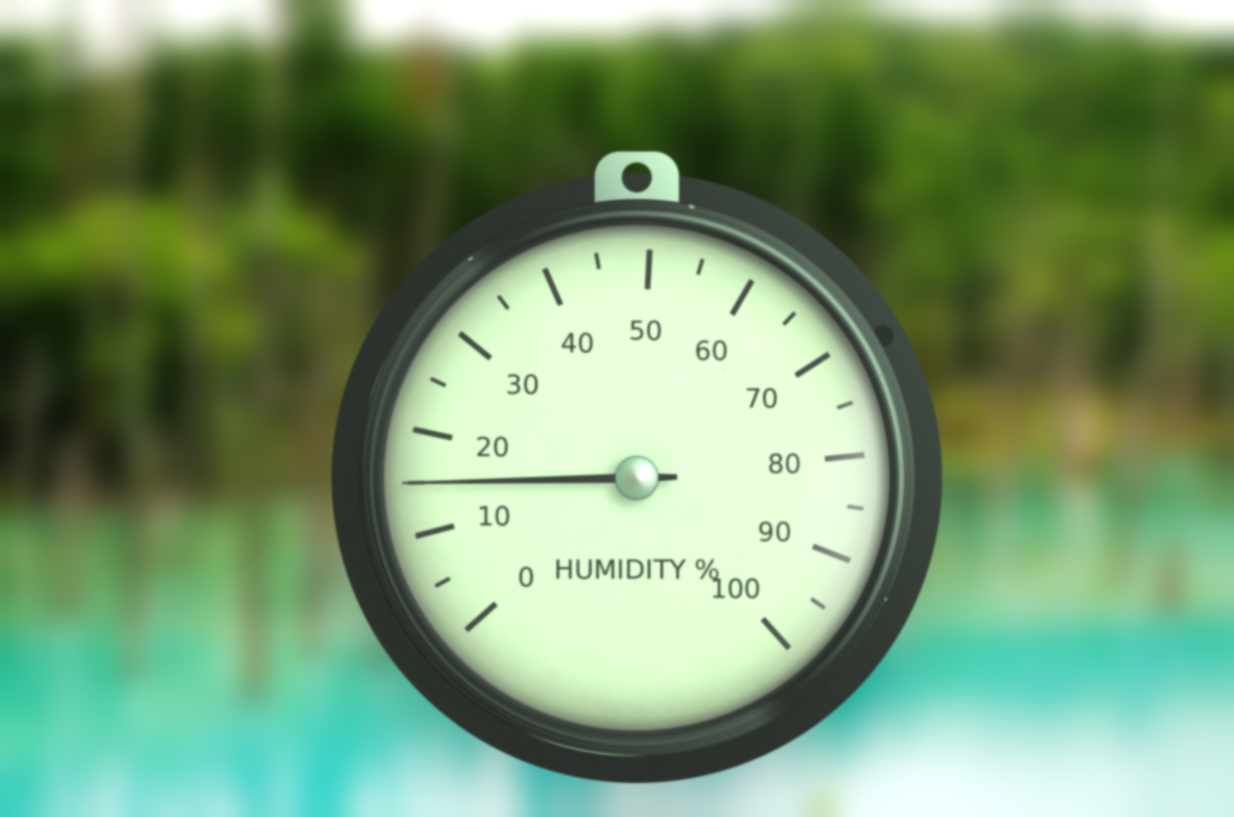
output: **15** %
